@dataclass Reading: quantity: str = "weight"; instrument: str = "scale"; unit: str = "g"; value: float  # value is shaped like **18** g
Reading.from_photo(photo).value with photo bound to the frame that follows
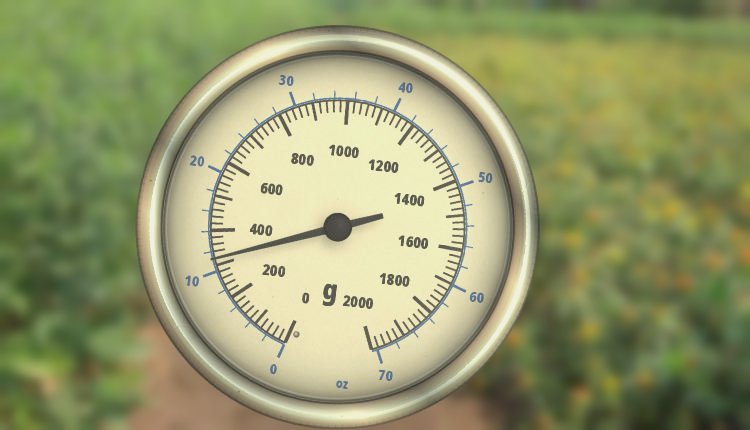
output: **320** g
